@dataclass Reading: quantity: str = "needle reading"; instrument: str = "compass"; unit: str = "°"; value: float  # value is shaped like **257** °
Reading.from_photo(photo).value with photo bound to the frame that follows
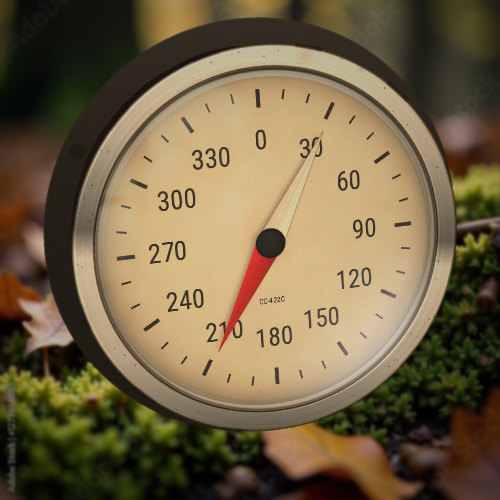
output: **210** °
